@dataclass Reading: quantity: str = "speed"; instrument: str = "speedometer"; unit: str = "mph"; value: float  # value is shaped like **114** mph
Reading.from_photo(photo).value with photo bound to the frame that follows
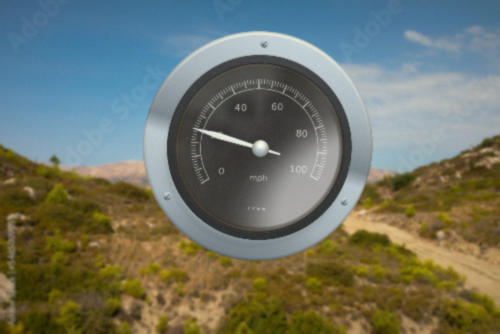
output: **20** mph
